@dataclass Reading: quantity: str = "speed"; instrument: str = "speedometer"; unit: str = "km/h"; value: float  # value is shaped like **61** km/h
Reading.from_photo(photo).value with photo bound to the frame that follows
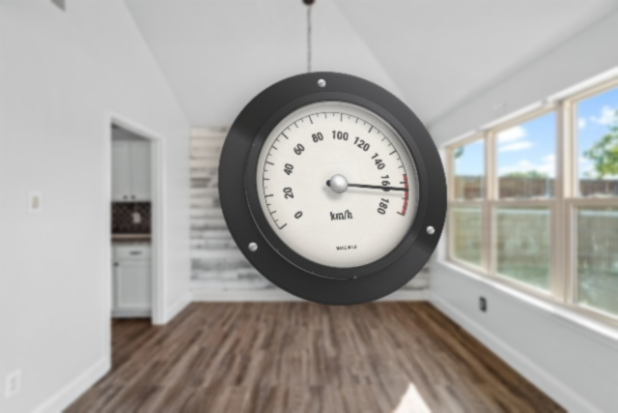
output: **165** km/h
